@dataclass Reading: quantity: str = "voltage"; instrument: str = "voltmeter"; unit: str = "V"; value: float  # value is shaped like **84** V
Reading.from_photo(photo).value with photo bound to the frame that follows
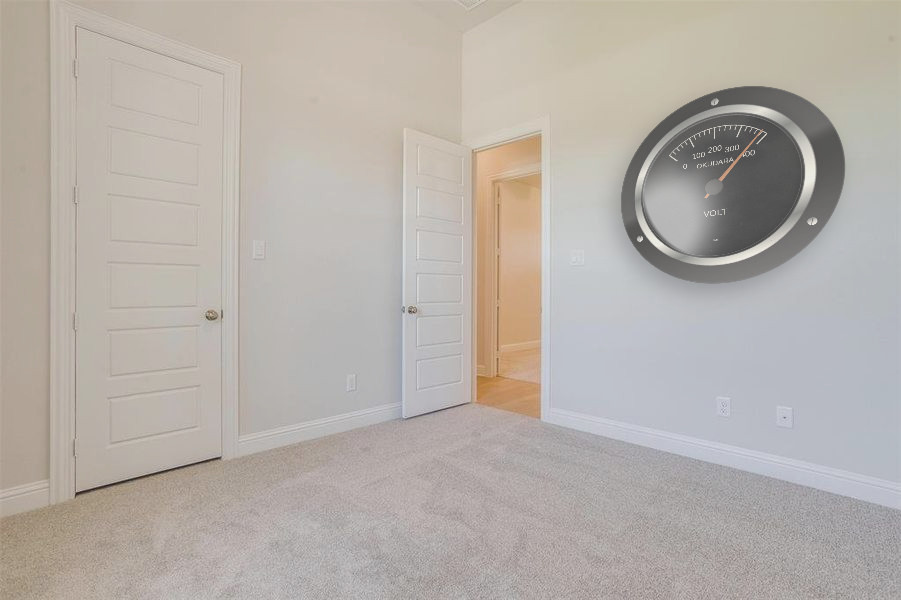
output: **380** V
